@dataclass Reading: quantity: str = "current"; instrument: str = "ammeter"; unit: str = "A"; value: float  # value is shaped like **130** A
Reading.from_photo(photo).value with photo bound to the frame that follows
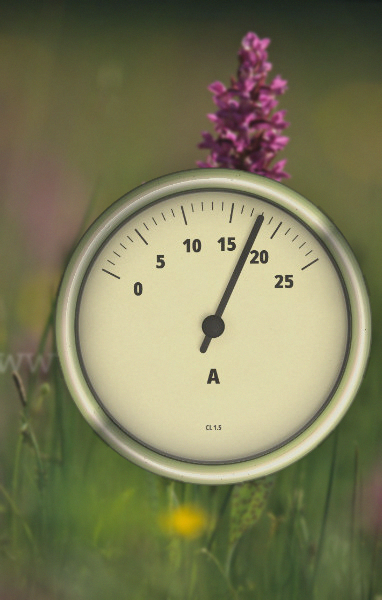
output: **18** A
